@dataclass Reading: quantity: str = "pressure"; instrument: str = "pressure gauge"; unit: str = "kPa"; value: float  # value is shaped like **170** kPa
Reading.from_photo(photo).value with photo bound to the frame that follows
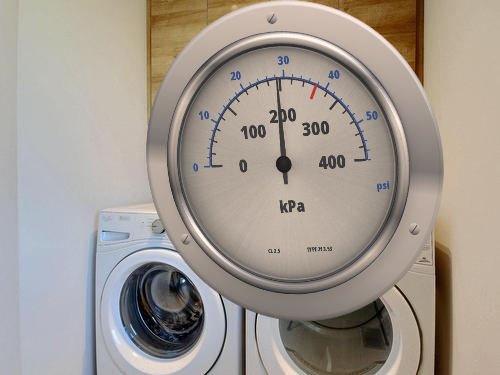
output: **200** kPa
